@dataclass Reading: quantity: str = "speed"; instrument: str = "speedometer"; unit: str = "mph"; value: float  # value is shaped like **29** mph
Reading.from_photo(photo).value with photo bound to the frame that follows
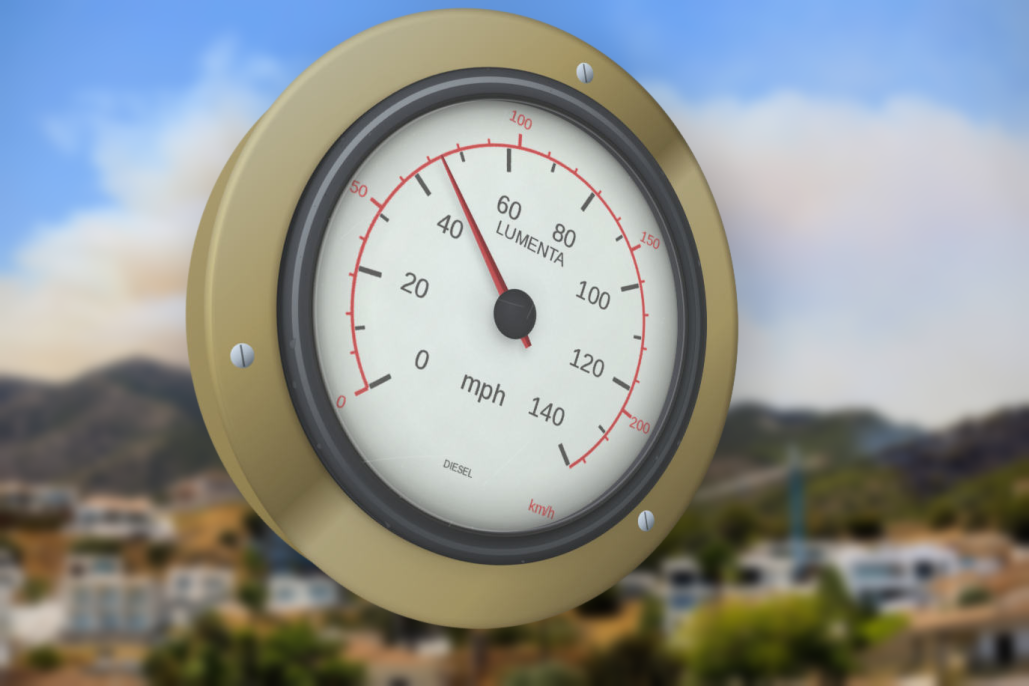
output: **45** mph
